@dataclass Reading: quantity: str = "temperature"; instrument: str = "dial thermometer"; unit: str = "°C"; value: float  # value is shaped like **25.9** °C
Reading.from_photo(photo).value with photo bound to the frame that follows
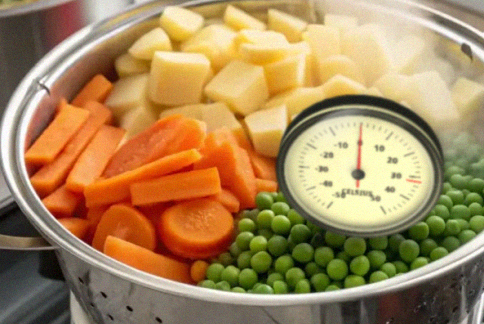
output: **0** °C
